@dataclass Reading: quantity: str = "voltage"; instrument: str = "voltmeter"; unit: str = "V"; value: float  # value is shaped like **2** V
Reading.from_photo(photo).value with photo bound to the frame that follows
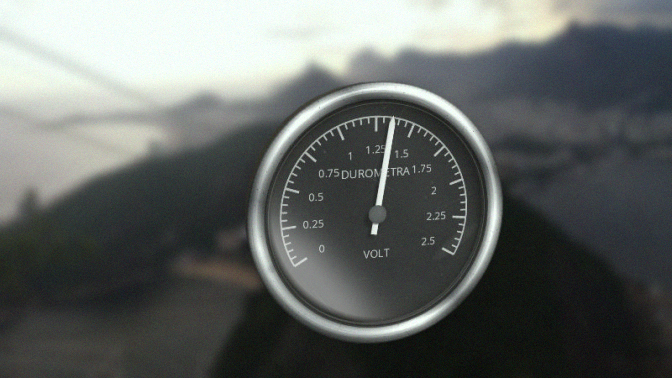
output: **1.35** V
